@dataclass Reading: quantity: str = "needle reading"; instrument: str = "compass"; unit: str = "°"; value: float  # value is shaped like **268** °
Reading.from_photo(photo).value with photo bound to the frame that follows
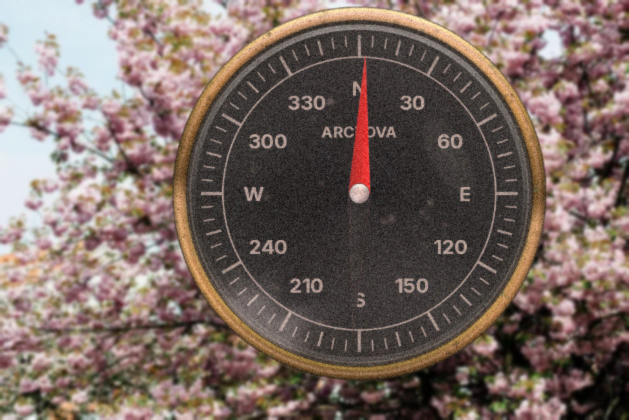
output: **2.5** °
